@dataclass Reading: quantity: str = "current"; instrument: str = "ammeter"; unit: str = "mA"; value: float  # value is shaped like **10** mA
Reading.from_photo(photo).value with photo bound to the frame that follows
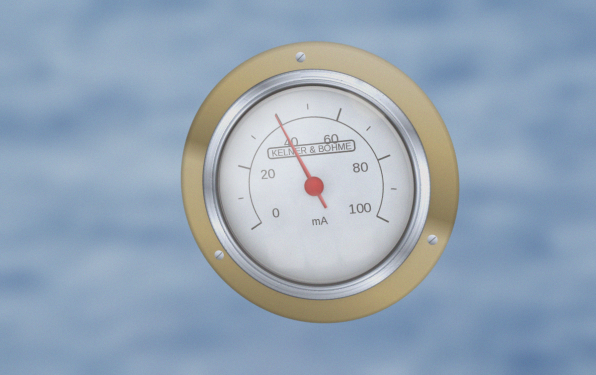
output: **40** mA
